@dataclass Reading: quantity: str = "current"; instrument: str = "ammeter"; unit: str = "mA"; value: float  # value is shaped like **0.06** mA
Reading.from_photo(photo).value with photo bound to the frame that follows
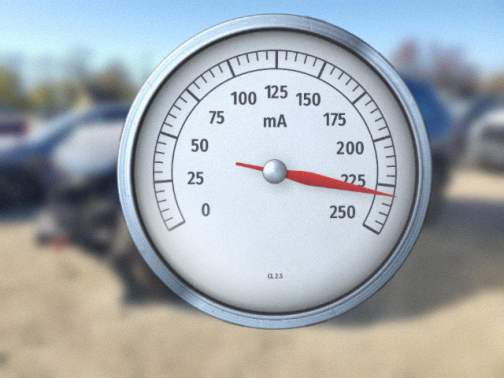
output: **230** mA
